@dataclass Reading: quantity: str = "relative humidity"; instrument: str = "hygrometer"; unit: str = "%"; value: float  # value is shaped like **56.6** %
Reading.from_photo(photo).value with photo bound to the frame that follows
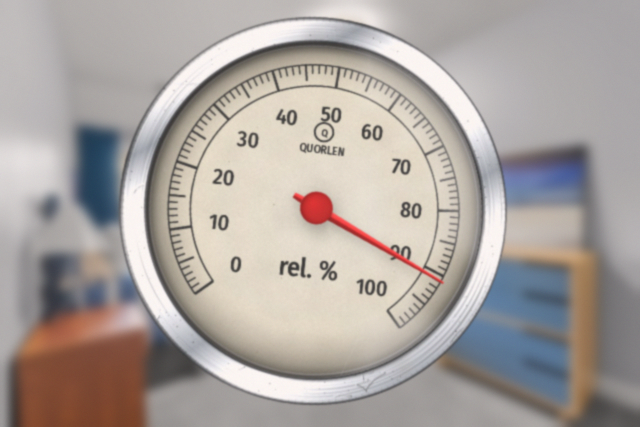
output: **91** %
